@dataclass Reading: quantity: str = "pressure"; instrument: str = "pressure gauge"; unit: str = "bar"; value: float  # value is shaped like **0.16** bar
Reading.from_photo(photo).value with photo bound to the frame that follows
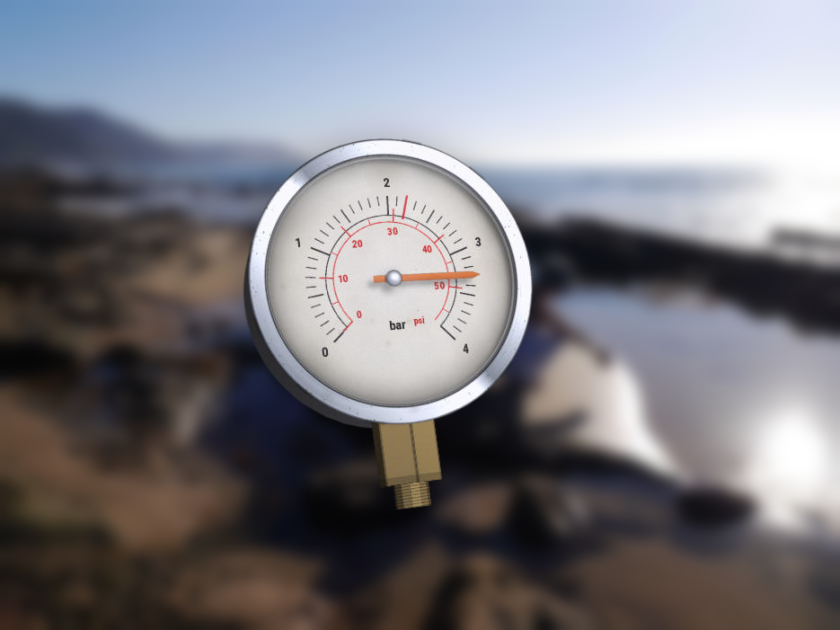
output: **3.3** bar
